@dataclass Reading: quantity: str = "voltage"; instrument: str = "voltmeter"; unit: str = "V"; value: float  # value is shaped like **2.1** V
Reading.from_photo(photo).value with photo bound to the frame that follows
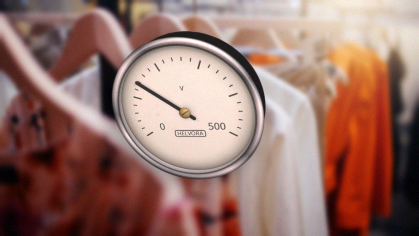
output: **140** V
